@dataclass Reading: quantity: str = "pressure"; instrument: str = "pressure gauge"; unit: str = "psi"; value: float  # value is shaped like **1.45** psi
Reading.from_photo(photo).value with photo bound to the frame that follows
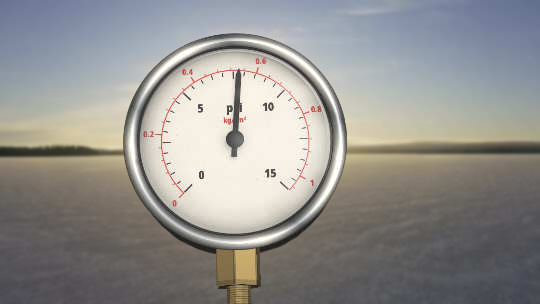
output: **7.75** psi
